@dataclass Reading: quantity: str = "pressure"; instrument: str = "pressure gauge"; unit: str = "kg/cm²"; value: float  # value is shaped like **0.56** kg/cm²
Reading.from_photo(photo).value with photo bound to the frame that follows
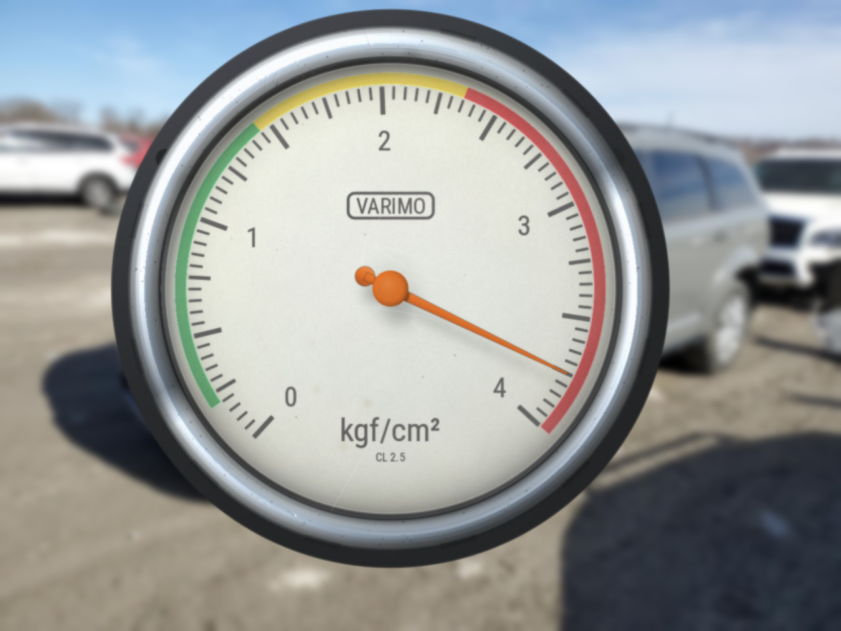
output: **3.75** kg/cm²
